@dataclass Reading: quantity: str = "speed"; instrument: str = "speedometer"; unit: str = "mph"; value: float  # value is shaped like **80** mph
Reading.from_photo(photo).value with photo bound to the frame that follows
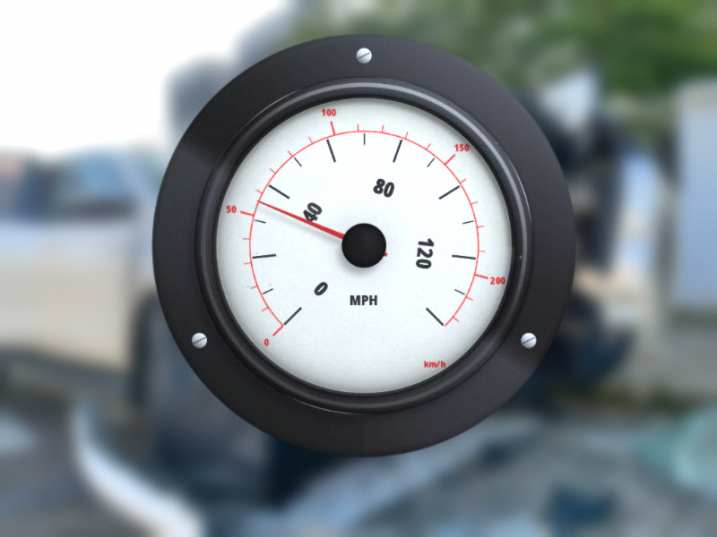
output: **35** mph
